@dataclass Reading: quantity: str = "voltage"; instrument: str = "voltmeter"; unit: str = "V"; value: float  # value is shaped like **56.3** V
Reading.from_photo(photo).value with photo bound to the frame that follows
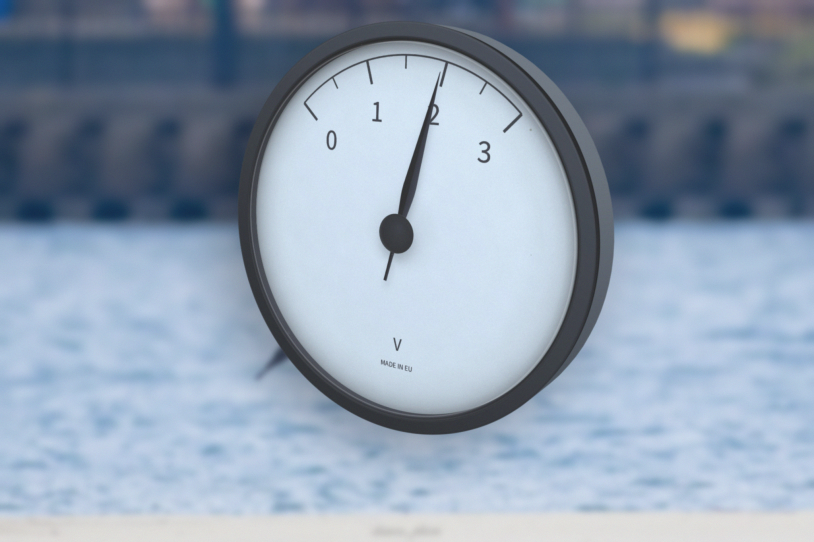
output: **2** V
